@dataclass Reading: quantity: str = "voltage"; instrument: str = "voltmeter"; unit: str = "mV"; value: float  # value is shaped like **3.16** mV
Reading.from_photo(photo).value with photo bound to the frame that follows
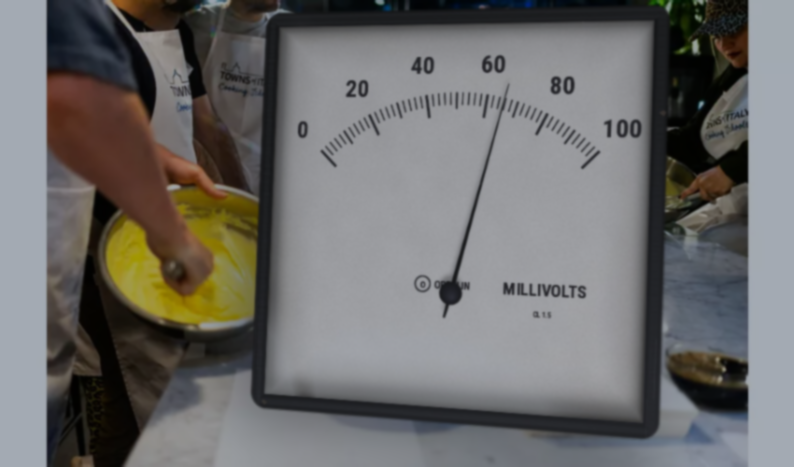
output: **66** mV
